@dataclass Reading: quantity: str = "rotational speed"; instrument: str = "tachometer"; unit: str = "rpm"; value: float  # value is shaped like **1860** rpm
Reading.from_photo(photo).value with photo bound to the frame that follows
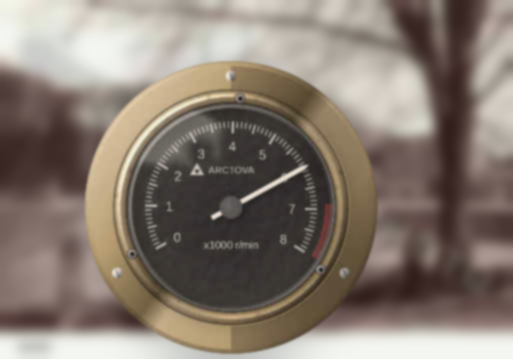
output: **6000** rpm
